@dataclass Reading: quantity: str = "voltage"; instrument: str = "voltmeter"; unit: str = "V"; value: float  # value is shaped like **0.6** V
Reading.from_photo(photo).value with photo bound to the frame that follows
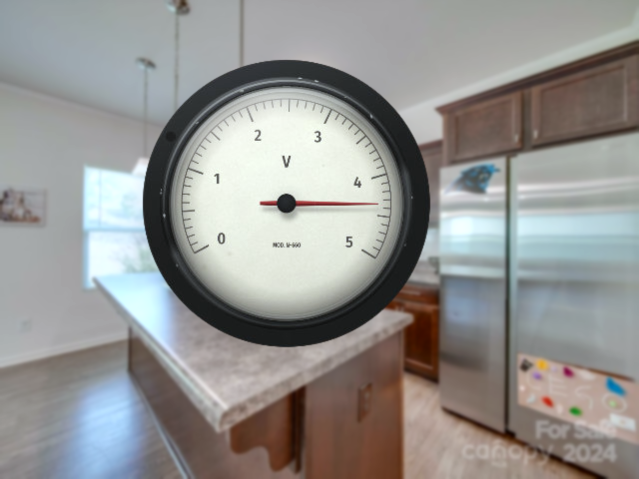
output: **4.35** V
